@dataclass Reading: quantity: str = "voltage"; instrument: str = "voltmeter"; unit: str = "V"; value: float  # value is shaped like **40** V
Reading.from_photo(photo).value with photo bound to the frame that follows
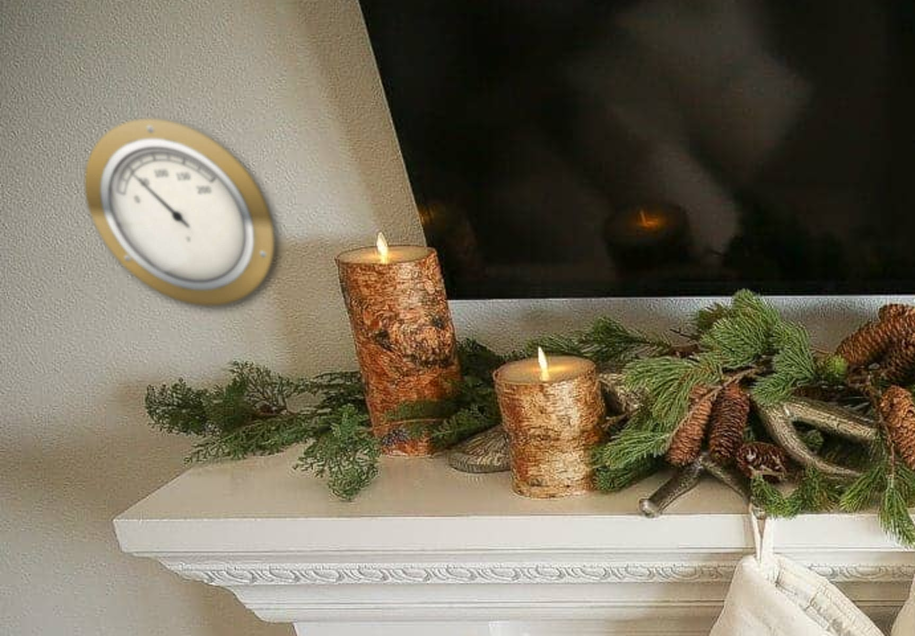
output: **50** V
